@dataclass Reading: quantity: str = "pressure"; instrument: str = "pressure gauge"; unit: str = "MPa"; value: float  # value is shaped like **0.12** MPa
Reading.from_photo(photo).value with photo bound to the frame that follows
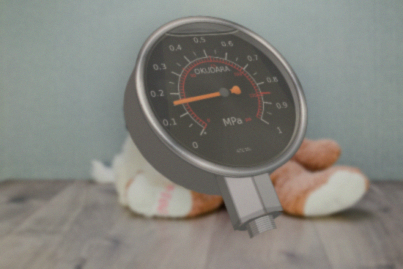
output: **0.15** MPa
